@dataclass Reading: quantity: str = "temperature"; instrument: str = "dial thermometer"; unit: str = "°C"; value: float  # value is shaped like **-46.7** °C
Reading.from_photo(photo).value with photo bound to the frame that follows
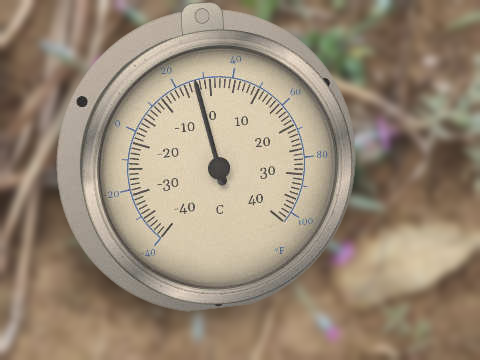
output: **-3** °C
